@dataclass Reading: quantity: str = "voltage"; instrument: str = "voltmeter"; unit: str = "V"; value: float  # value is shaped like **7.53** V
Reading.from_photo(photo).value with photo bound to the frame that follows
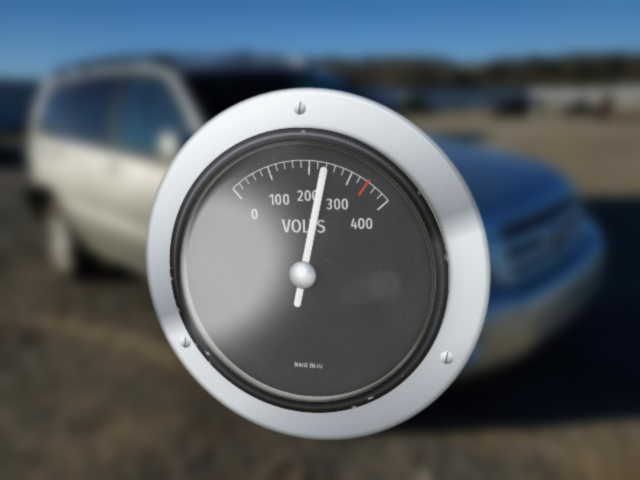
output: **240** V
